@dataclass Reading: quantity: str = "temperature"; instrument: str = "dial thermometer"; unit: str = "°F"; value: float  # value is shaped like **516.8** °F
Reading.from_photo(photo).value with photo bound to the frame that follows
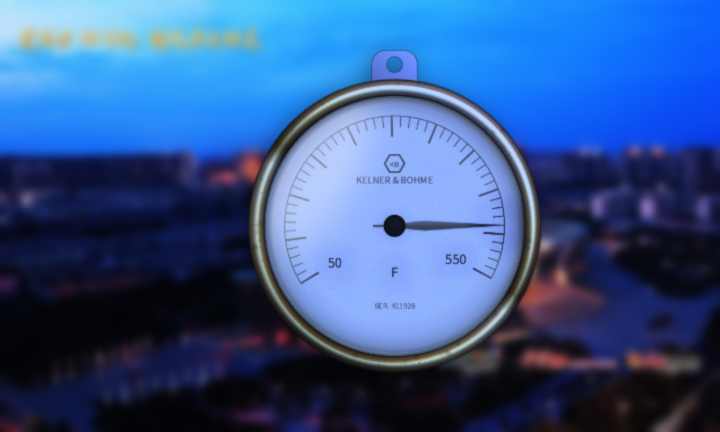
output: **490** °F
